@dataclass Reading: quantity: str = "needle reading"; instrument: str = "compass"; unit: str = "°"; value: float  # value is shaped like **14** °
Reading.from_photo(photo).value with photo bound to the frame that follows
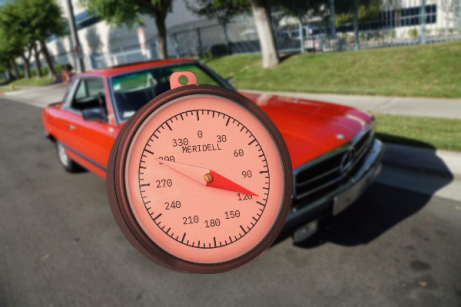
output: **115** °
